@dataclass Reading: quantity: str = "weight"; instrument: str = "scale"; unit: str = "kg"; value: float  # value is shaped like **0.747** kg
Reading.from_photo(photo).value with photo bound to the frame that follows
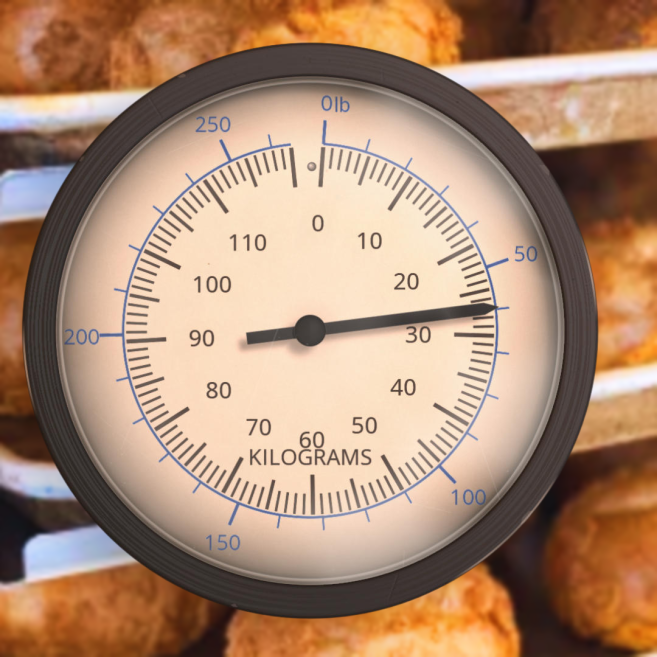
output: **27** kg
